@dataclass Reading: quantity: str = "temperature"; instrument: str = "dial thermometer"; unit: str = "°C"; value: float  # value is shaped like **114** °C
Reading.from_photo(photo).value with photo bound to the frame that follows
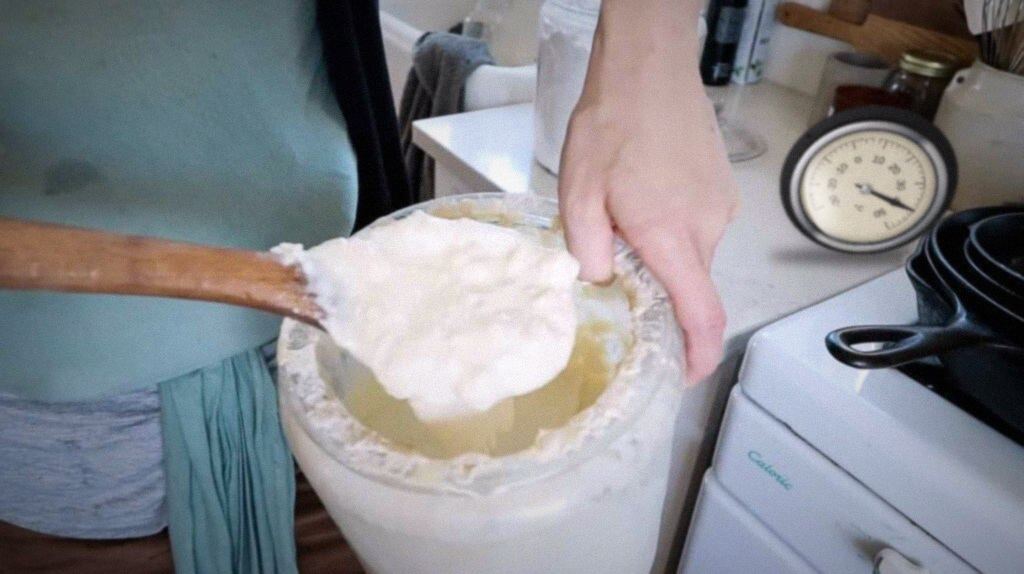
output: **40** °C
